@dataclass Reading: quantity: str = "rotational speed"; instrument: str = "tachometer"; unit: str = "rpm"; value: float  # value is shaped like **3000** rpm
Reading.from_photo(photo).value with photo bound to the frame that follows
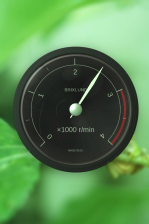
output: **2500** rpm
